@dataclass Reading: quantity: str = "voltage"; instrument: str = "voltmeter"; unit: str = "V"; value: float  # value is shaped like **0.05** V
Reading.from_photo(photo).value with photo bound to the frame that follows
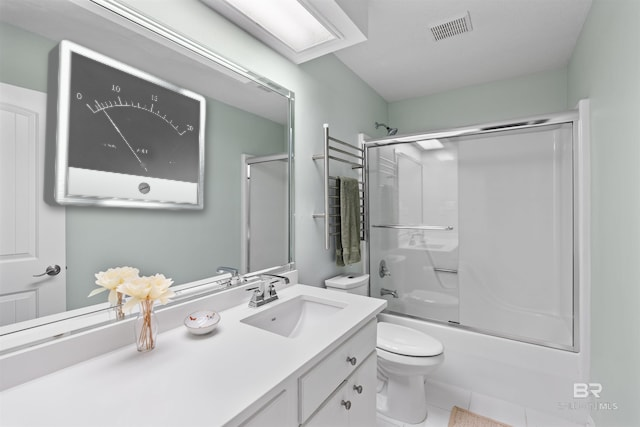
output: **5** V
